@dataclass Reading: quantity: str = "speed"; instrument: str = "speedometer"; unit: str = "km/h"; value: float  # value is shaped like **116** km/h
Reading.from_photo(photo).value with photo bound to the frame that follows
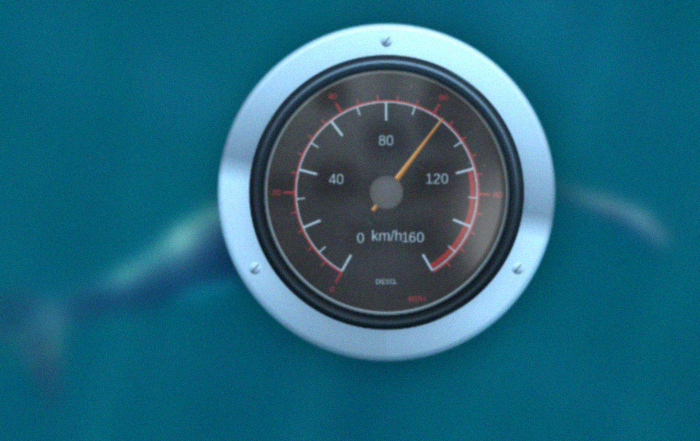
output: **100** km/h
